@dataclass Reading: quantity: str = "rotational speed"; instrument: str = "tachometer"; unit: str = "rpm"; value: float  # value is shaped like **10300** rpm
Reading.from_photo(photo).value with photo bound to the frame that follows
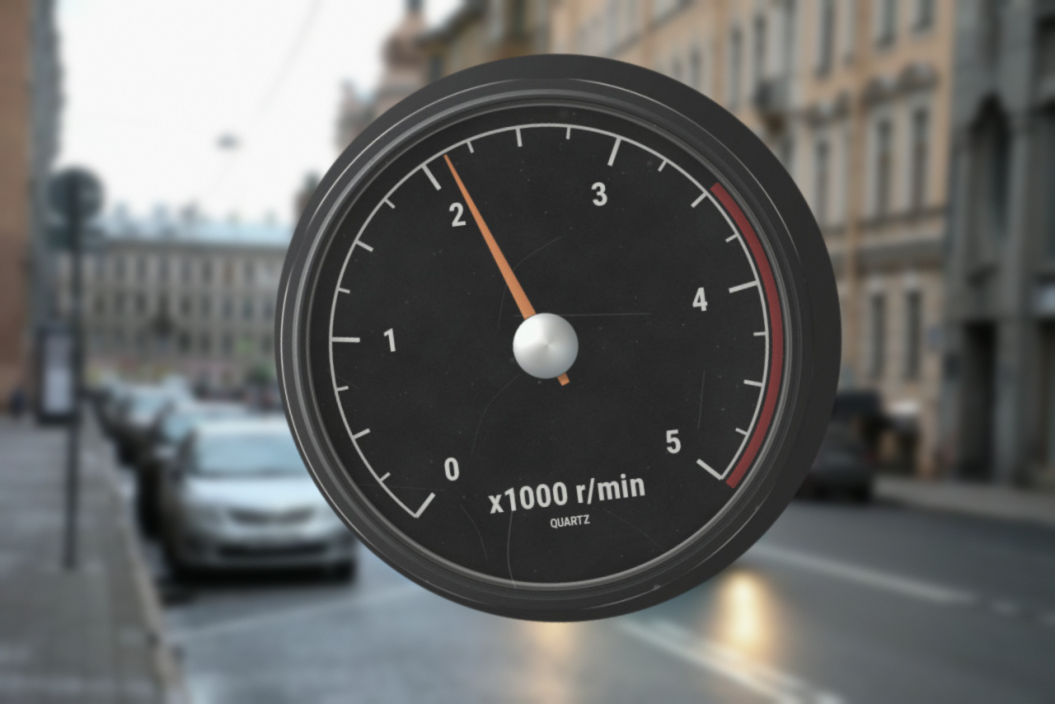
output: **2125** rpm
